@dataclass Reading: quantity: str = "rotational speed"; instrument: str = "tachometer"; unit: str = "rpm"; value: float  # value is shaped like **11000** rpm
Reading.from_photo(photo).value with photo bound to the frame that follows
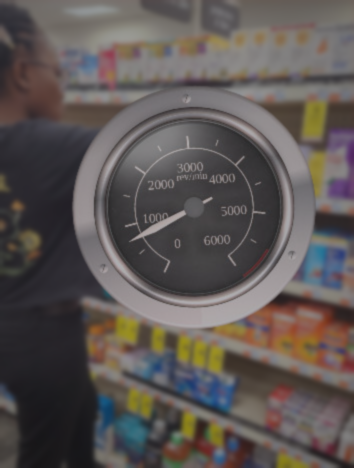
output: **750** rpm
